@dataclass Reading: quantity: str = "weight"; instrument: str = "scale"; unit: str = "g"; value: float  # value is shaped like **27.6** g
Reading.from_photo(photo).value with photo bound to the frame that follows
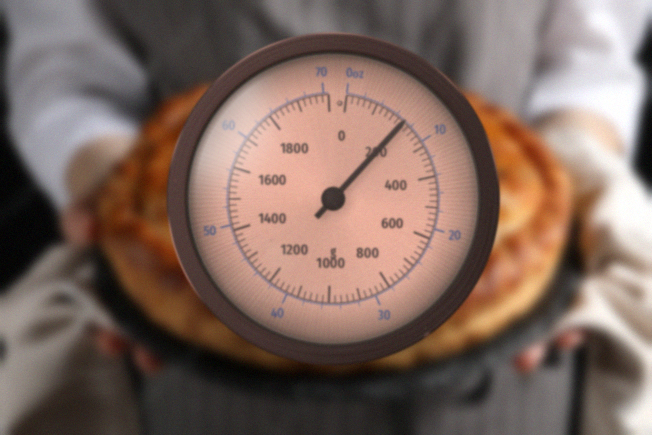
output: **200** g
